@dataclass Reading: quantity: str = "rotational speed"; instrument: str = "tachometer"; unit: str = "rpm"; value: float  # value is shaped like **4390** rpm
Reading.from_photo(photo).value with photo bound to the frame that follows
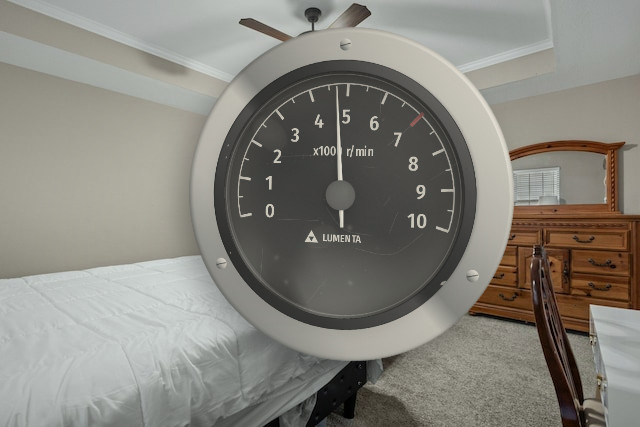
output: **4750** rpm
